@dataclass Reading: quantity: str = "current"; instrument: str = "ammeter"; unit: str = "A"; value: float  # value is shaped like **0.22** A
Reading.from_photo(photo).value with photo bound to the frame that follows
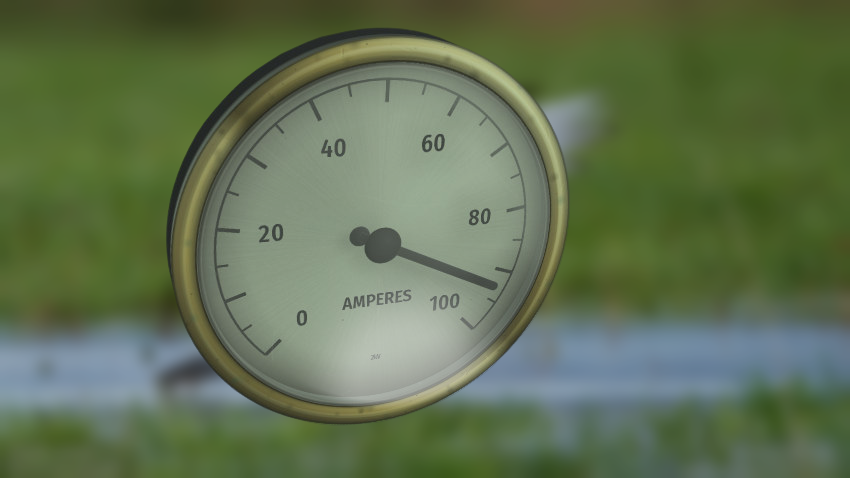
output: **92.5** A
